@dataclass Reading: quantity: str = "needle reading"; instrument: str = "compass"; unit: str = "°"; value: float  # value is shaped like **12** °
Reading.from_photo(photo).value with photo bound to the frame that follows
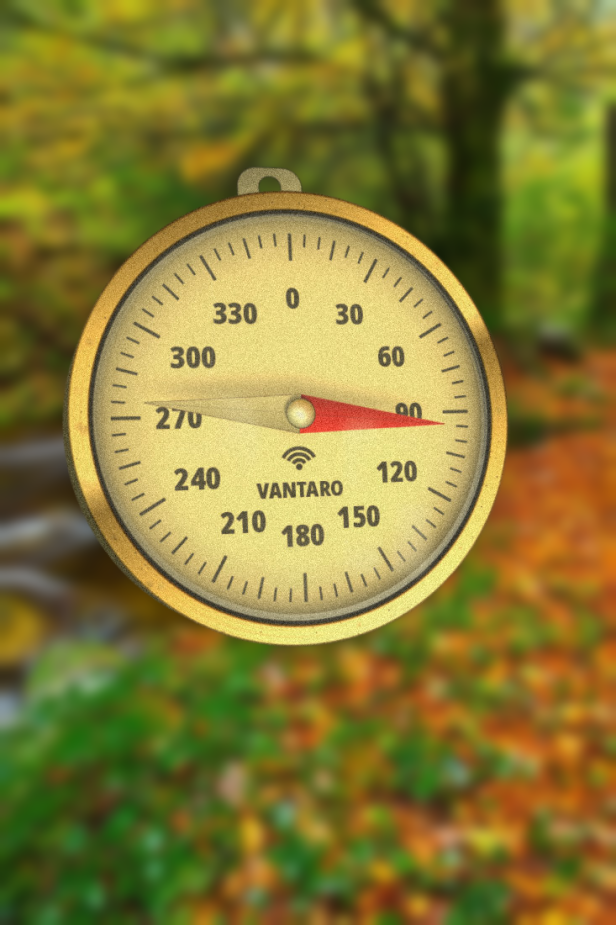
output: **95** °
